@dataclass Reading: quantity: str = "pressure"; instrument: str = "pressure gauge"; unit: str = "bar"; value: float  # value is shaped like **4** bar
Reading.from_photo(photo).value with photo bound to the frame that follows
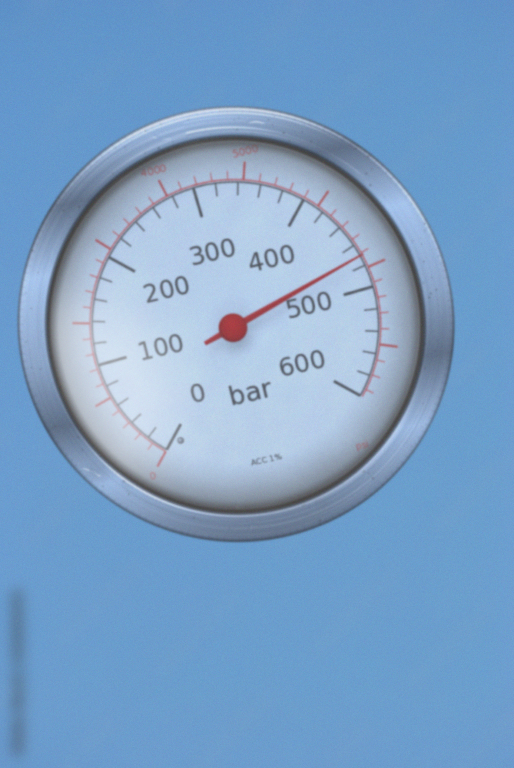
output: **470** bar
